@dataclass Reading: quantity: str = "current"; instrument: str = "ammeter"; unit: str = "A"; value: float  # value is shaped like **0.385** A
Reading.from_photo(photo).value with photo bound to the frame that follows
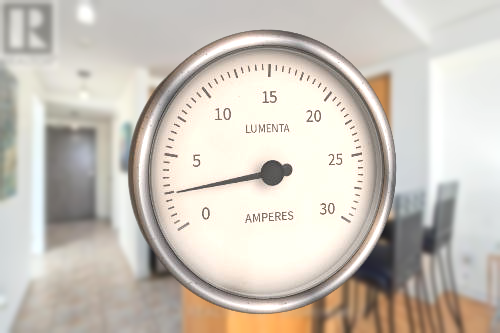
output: **2.5** A
